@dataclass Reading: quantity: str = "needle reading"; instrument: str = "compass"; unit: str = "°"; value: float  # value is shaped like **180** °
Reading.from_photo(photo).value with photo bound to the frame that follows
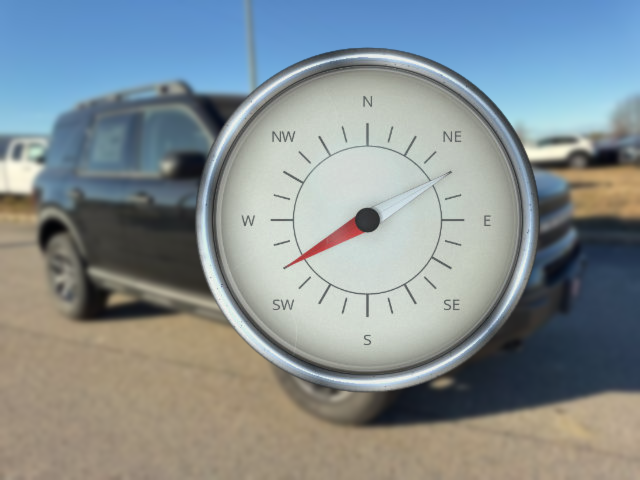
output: **240** °
